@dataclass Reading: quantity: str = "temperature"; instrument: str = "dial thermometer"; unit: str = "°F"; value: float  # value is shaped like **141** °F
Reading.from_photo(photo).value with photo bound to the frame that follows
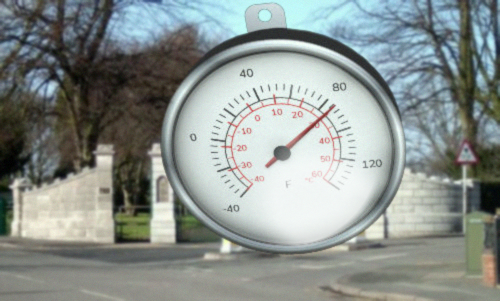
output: **84** °F
